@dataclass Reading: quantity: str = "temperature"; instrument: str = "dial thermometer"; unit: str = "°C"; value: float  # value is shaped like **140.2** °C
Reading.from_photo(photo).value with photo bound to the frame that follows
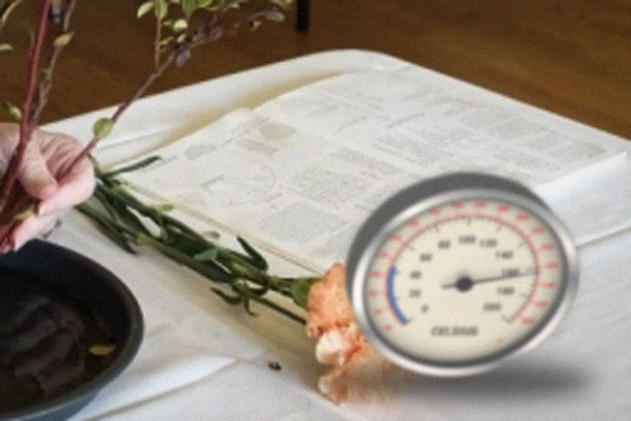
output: **160** °C
